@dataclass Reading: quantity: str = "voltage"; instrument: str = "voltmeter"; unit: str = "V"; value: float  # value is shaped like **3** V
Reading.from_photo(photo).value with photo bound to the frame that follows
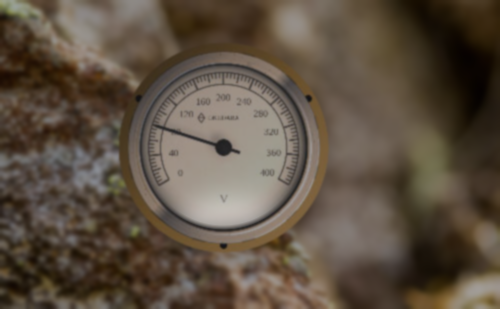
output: **80** V
